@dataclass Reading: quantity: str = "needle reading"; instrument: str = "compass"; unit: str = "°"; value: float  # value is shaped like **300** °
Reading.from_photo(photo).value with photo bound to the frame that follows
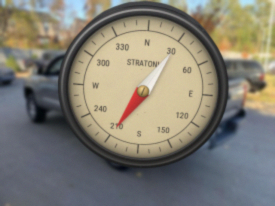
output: **210** °
